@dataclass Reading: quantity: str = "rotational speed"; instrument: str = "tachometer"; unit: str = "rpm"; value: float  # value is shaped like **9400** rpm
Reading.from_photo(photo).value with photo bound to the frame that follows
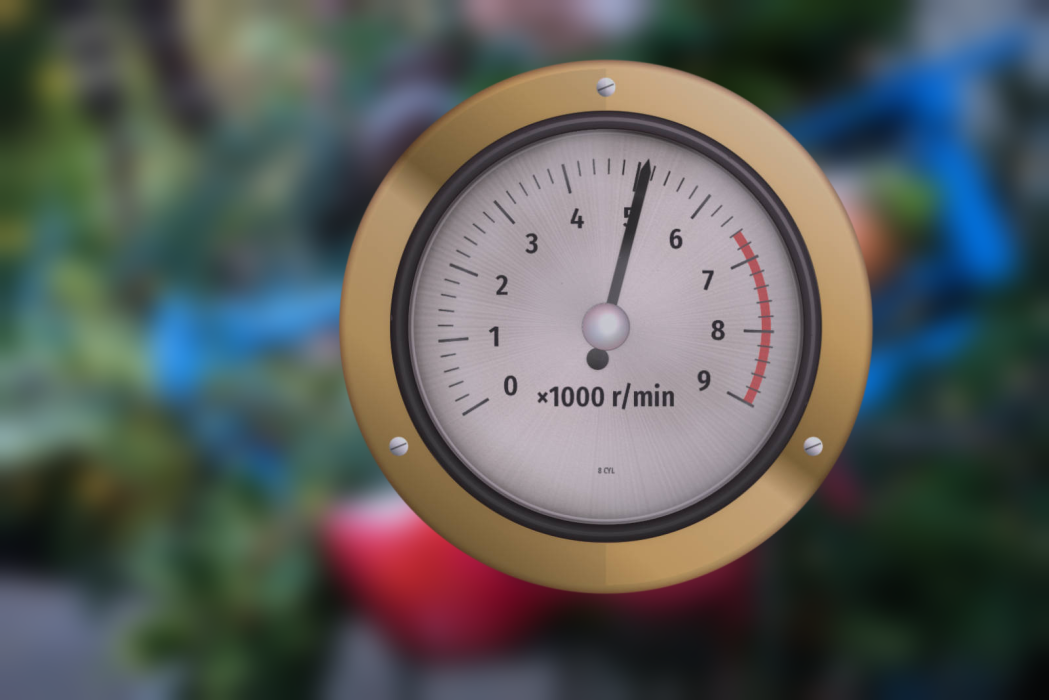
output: **5100** rpm
